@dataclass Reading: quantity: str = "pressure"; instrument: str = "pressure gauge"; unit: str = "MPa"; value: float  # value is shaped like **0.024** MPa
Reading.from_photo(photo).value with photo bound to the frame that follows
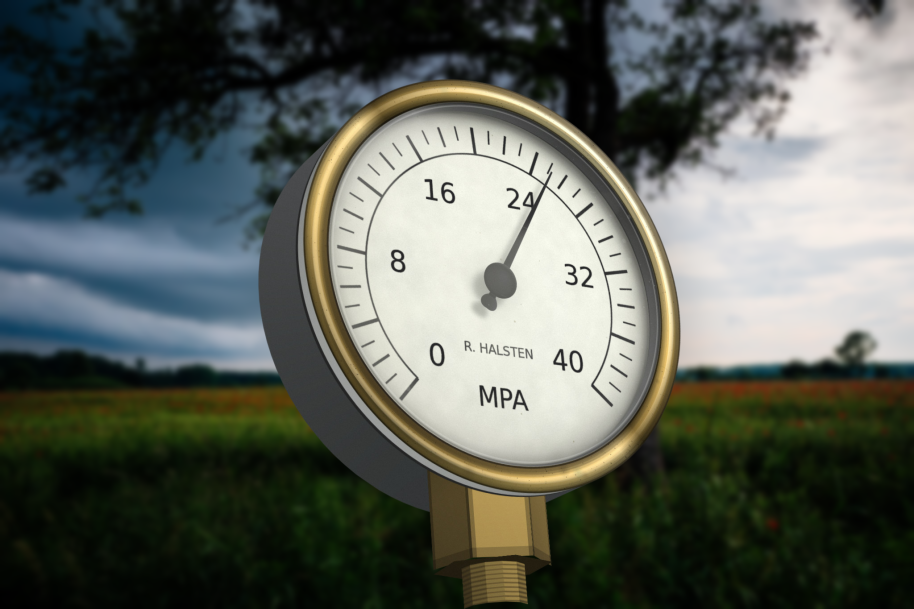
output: **25** MPa
